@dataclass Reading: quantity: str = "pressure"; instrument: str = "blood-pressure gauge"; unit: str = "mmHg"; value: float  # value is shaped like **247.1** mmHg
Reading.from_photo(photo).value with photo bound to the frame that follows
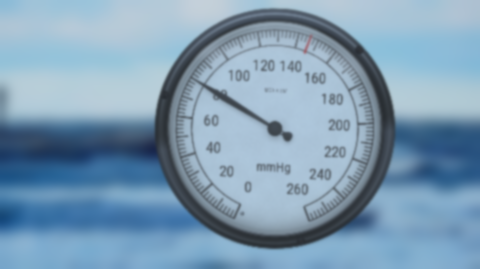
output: **80** mmHg
